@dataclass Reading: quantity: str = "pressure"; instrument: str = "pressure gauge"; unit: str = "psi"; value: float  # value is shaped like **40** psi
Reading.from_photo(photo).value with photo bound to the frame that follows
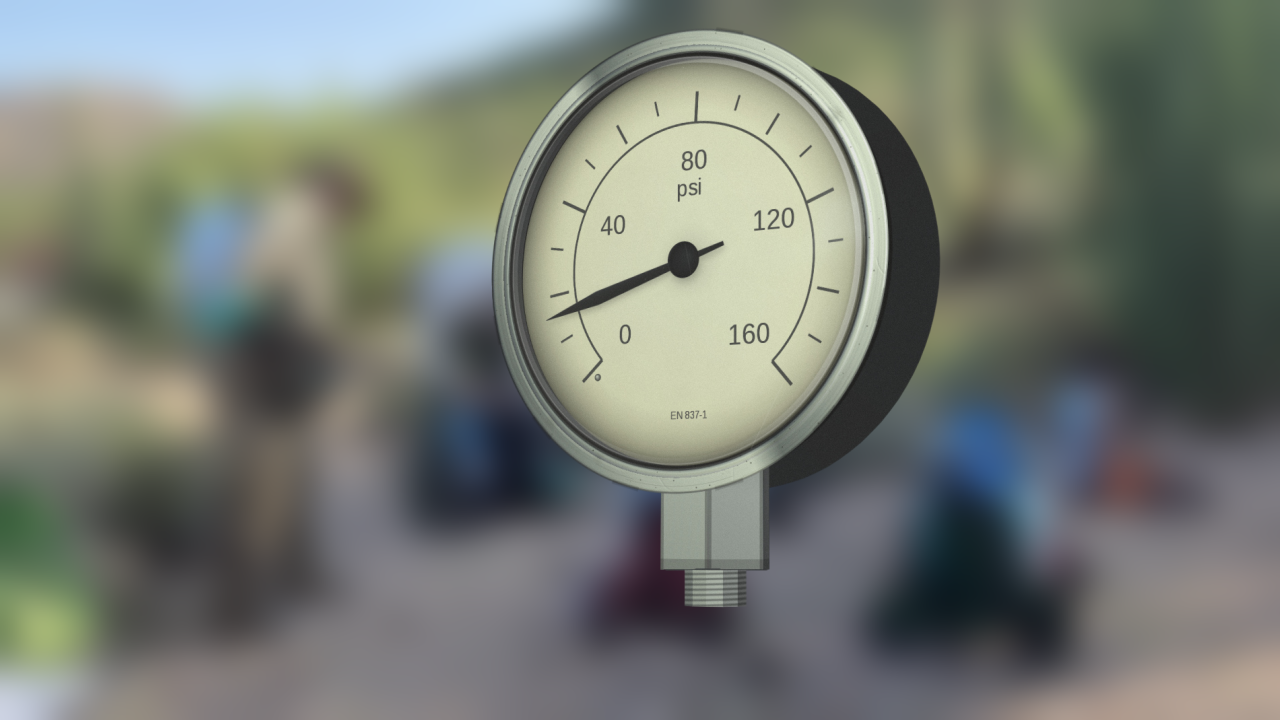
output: **15** psi
